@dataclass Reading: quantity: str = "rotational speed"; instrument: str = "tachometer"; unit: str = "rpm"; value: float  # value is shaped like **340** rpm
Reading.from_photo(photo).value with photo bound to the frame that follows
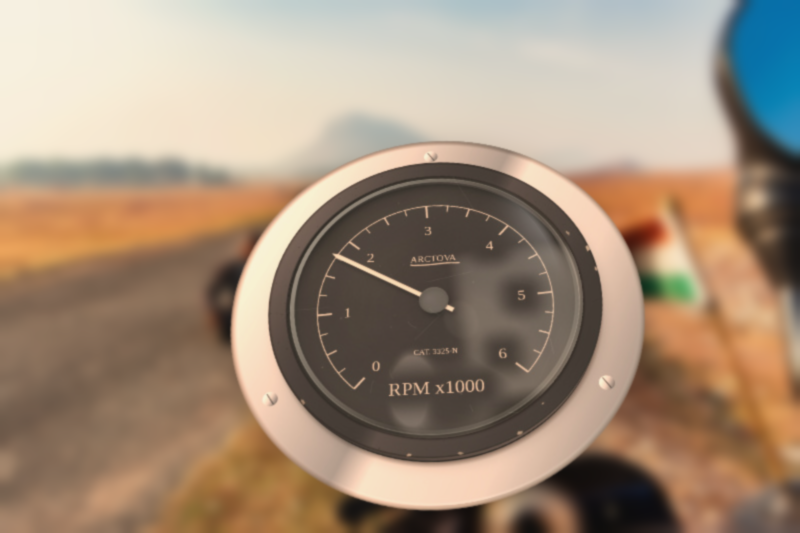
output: **1750** rpm
